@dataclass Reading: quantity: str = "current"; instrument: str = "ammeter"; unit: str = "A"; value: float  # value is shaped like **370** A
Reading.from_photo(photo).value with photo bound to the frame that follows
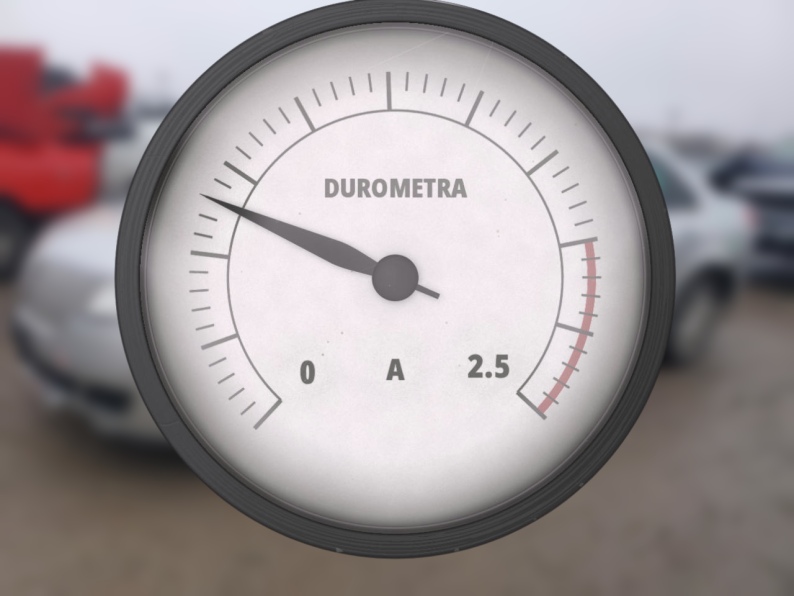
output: **0.65** A
